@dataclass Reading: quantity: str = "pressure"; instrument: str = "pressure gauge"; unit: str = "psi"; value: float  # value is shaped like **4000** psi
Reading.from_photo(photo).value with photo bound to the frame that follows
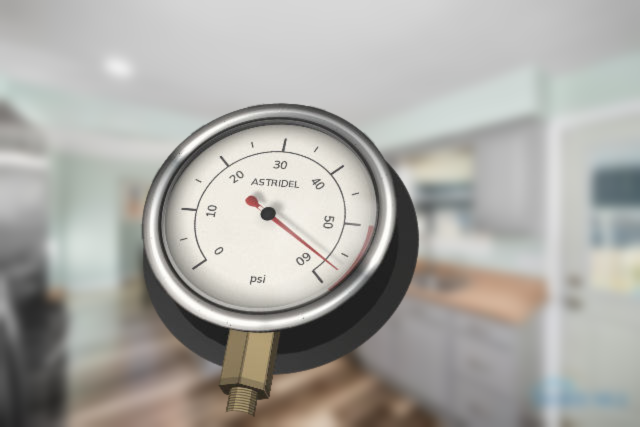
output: **57.5** psi
